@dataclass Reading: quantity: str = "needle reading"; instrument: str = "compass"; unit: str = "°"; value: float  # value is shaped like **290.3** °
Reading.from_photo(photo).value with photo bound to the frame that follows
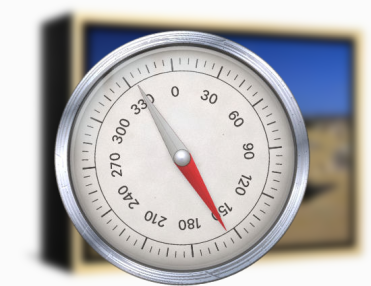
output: **155** °
